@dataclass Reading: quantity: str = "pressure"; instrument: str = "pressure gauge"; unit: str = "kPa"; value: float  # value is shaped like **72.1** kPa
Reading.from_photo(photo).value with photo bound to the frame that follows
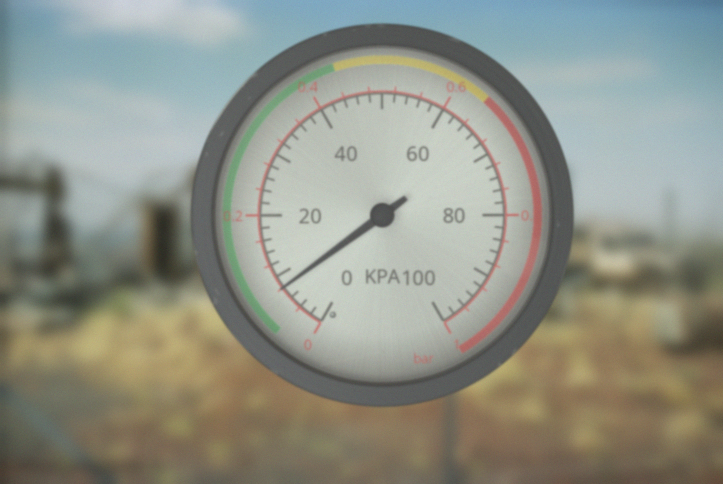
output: **8** kPa
